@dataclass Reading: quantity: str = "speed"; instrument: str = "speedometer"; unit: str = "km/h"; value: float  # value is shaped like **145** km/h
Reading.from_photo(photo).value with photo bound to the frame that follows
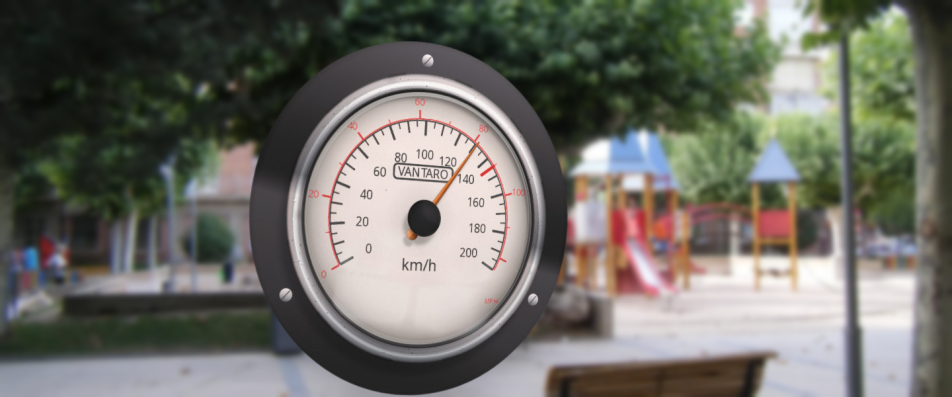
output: **130** km/h
